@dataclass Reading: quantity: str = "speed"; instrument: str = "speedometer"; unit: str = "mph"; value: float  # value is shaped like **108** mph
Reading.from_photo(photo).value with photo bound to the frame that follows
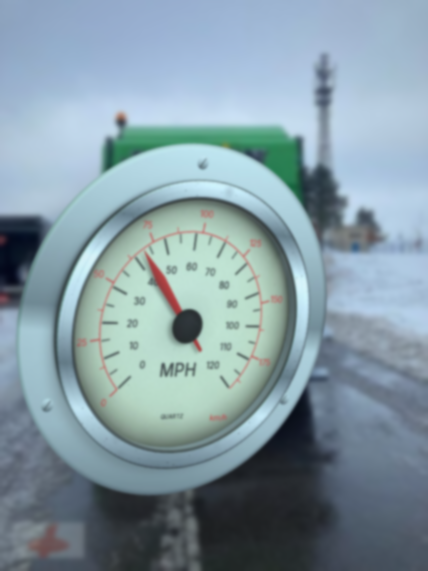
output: **42.5** mph
